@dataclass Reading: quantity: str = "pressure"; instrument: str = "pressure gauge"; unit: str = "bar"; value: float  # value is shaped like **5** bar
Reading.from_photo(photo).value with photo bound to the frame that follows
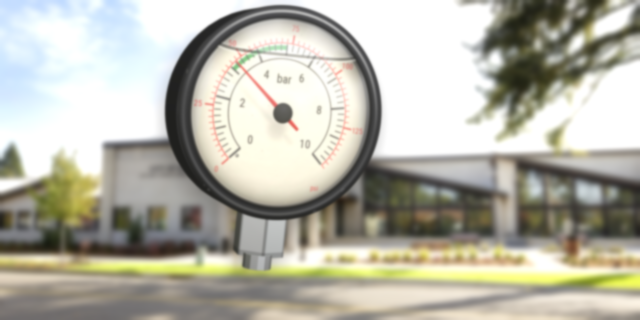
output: **3.2** bar
